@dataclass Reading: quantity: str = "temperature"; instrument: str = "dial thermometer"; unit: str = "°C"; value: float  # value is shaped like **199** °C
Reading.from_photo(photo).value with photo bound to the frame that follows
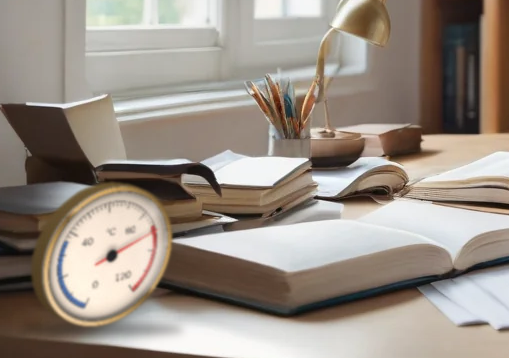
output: **90** °C
